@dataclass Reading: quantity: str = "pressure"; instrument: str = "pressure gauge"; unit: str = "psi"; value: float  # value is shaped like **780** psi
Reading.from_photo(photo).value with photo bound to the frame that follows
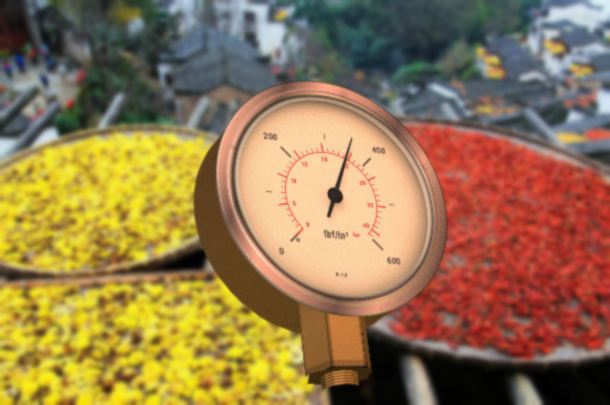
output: **350** psi
